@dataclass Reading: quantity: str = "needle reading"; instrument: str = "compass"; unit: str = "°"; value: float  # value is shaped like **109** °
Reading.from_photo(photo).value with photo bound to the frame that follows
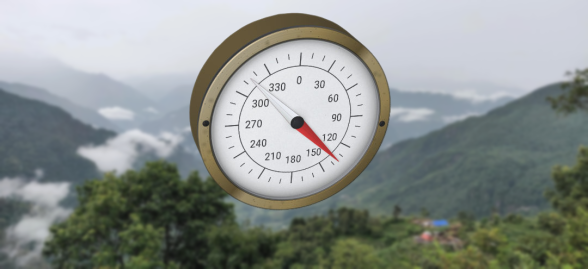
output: **135** °
